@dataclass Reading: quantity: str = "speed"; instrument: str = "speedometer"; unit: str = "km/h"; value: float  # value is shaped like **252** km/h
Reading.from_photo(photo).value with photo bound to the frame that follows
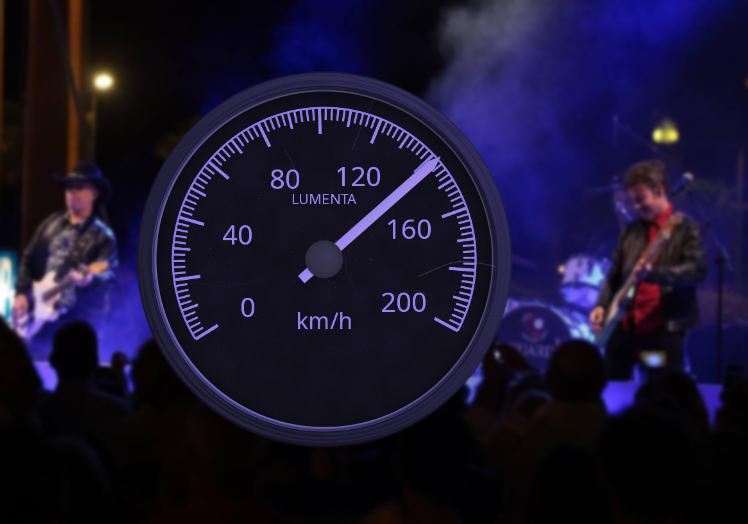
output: **142** km/h
